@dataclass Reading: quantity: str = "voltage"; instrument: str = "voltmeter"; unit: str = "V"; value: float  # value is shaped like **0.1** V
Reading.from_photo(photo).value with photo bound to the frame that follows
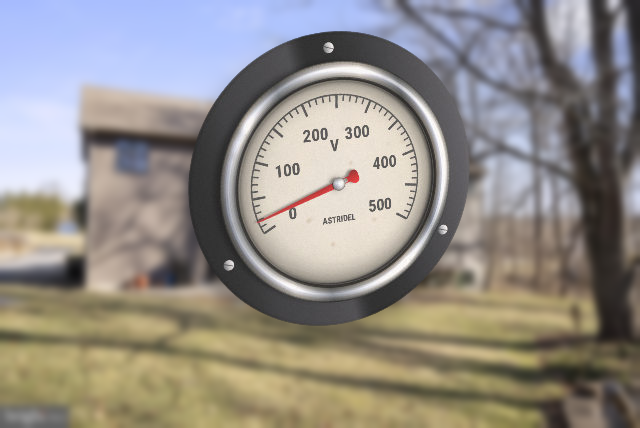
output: **20** V
